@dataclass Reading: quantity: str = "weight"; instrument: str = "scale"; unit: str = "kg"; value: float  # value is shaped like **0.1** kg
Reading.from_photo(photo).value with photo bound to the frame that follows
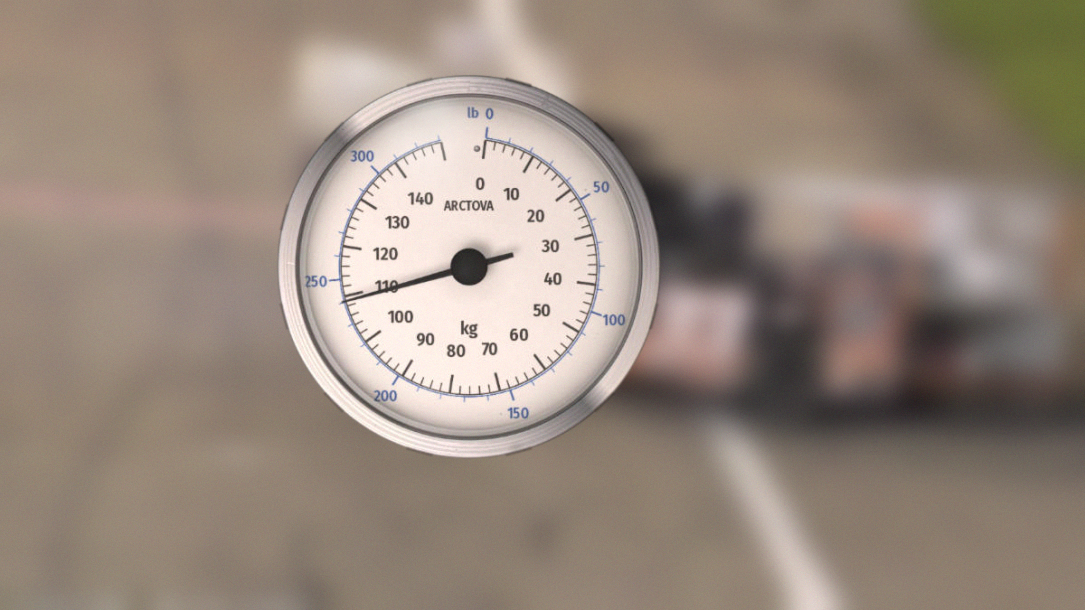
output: **109** kg
